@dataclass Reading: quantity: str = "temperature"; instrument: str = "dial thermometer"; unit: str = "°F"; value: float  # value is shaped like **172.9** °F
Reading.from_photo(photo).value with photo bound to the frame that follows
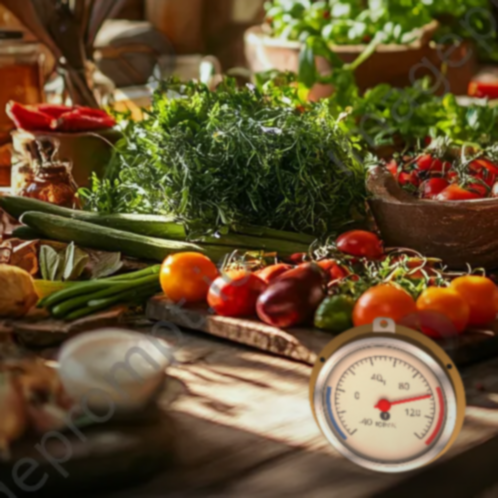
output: **100** °F
